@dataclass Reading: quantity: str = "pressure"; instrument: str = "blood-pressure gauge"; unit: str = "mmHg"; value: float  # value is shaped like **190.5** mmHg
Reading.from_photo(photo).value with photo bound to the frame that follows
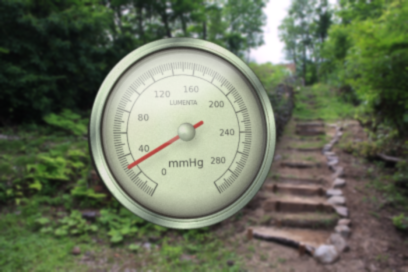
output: **30** mmHg
